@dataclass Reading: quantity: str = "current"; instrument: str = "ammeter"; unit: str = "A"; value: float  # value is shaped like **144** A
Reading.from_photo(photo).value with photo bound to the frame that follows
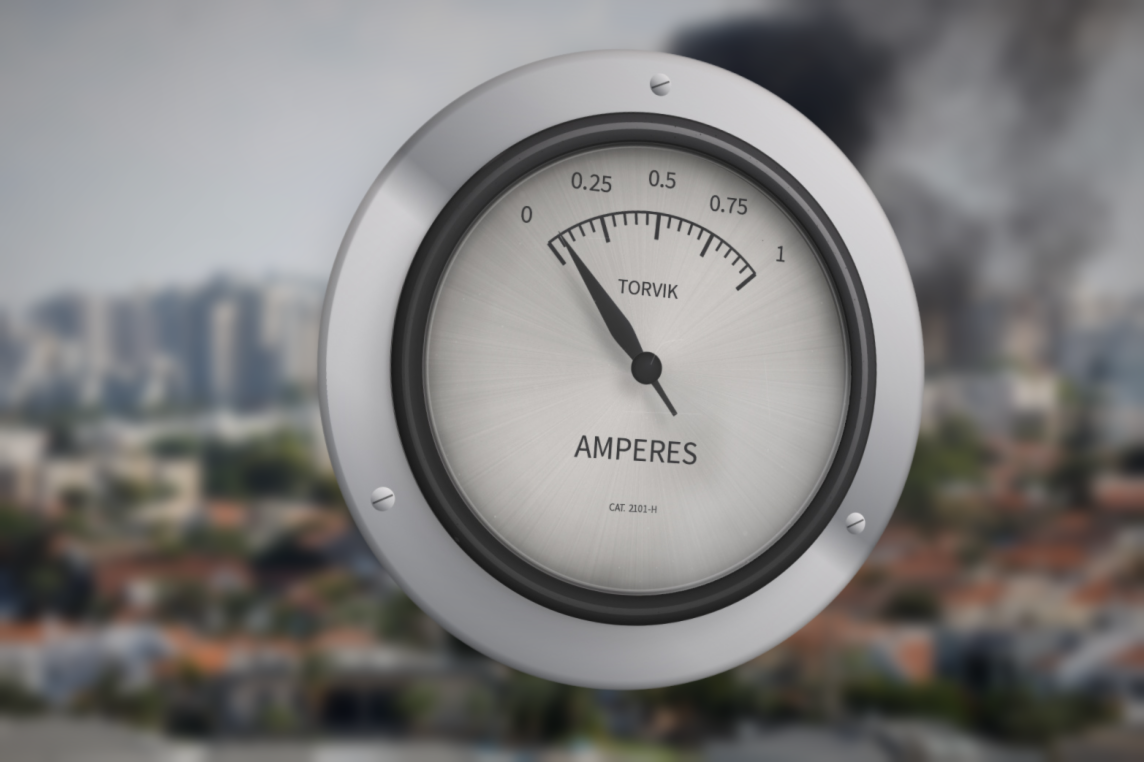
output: **0.05** A
